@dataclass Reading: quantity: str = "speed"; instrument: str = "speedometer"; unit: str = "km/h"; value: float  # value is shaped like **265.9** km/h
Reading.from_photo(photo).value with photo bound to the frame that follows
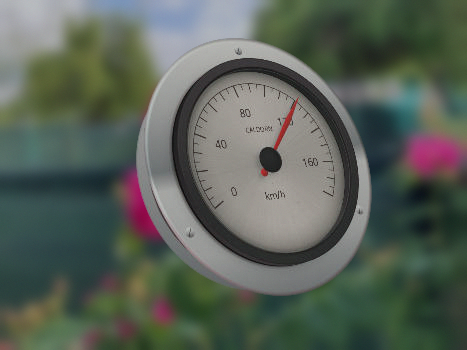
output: **120** km/h
